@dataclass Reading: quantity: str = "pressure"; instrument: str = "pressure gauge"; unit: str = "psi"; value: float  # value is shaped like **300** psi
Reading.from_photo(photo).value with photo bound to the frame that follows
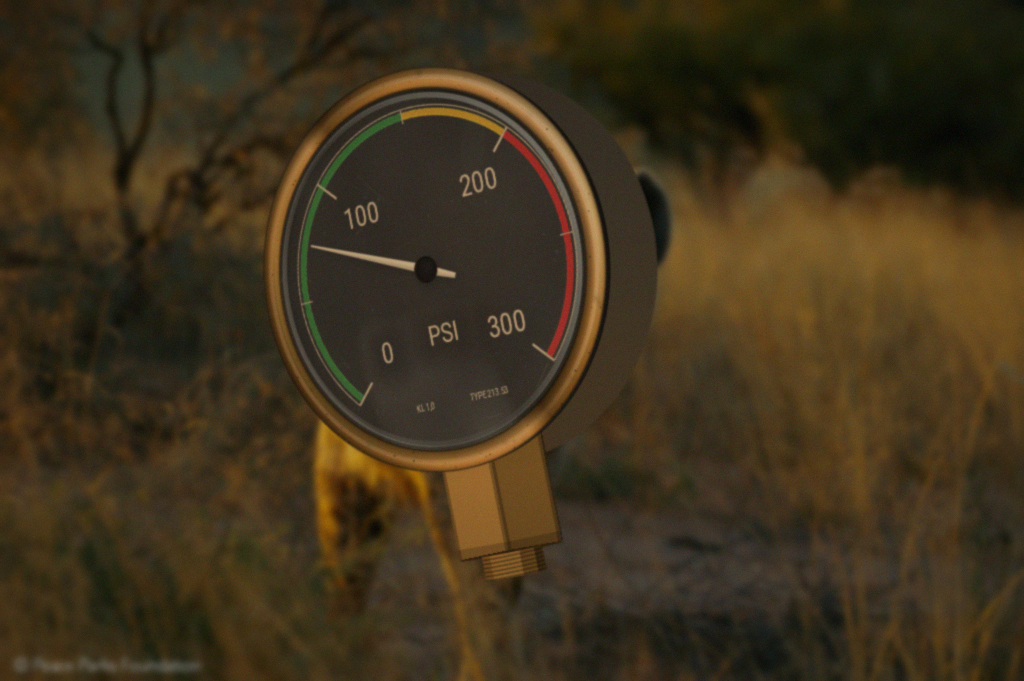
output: **75** psi
